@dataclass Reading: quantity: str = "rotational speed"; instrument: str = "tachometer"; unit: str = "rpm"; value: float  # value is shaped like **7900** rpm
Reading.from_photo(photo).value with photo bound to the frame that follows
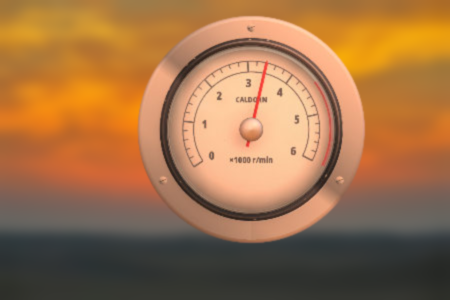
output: **3400** rpm
